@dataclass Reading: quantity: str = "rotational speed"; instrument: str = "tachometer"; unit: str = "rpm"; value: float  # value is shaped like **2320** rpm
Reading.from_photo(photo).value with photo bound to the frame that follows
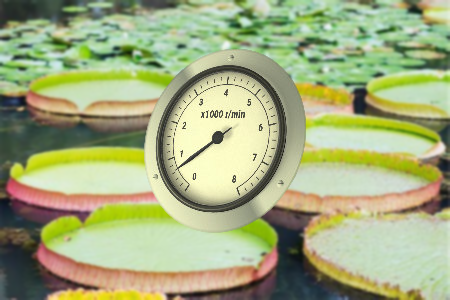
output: **600** rpm
